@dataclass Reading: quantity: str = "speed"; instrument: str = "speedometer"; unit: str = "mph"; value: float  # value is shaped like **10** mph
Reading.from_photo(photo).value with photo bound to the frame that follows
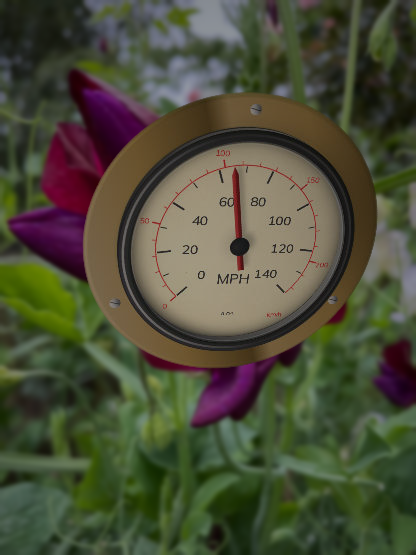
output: **65** mph
